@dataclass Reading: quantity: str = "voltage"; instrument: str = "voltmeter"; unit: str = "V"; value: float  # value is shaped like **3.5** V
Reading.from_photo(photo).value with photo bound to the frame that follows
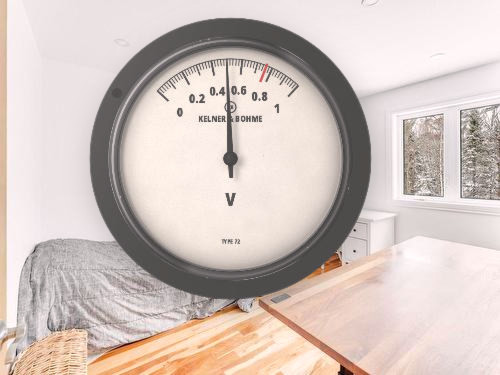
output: **0.5** V
